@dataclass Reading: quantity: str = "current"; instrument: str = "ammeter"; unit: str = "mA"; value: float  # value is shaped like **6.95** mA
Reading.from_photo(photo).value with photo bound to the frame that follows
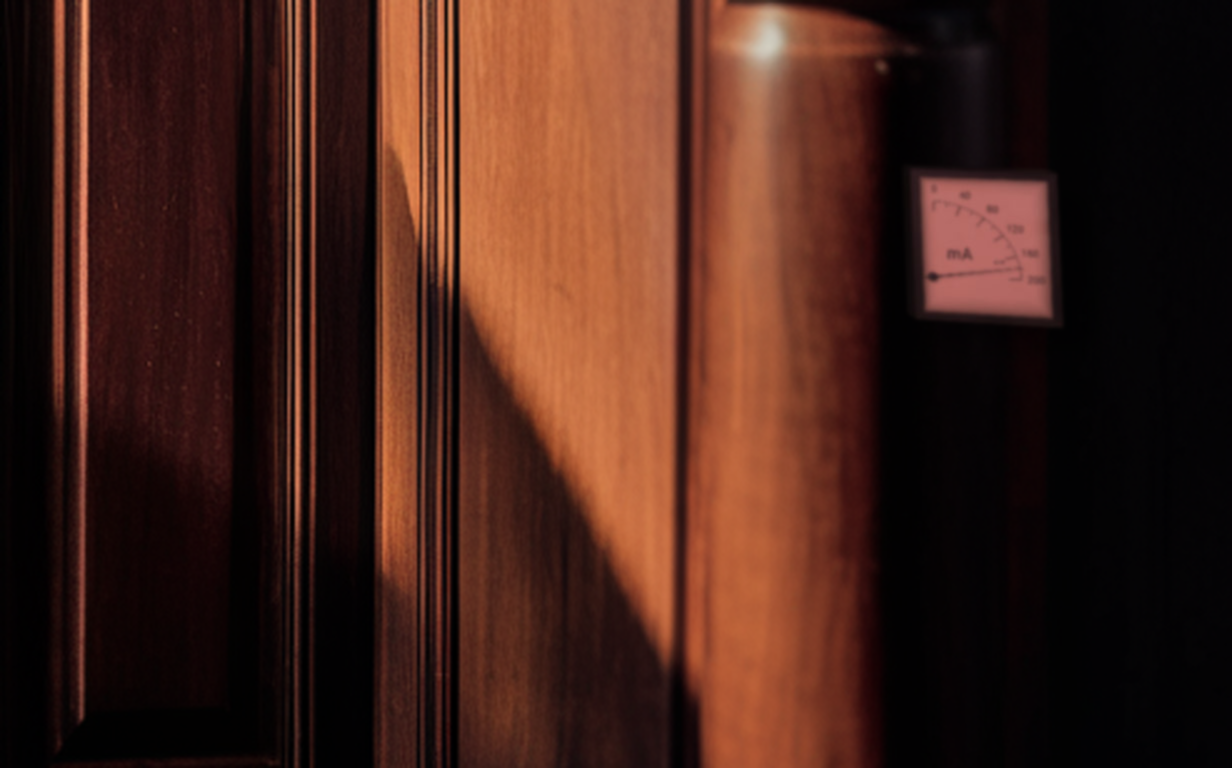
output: **180** mA
